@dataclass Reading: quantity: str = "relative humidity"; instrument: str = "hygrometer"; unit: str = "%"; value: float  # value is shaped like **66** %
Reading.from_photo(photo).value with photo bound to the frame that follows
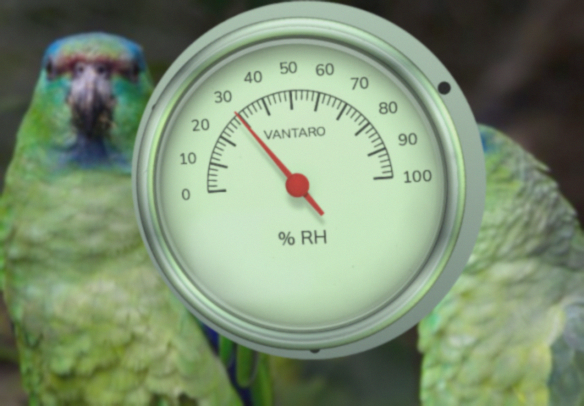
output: **30** %
